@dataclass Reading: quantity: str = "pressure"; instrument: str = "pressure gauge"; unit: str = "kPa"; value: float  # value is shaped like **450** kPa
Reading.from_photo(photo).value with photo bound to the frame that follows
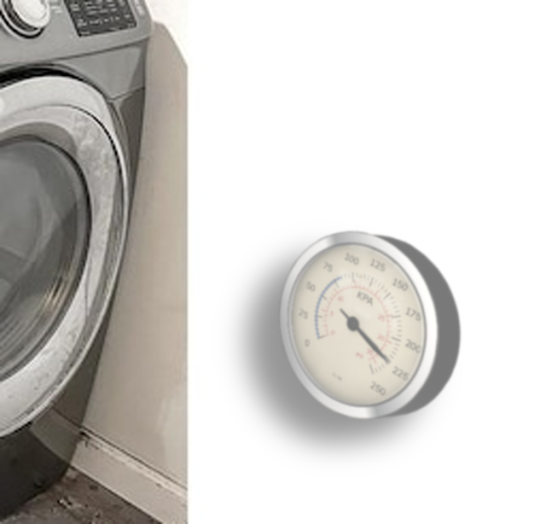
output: **225** kPa
